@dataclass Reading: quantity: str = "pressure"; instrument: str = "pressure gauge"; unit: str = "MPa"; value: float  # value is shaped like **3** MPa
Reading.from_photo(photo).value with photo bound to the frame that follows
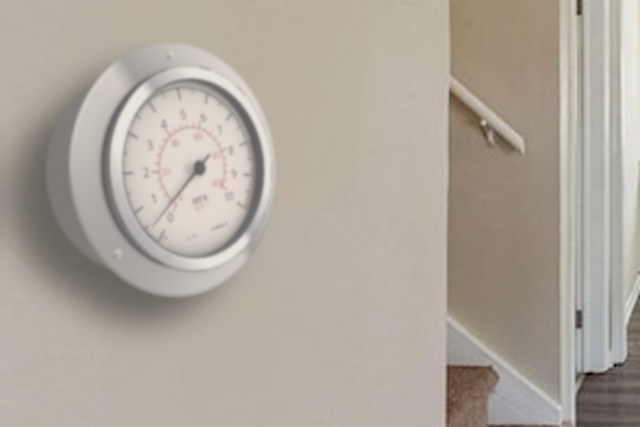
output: **0.5** MPa
